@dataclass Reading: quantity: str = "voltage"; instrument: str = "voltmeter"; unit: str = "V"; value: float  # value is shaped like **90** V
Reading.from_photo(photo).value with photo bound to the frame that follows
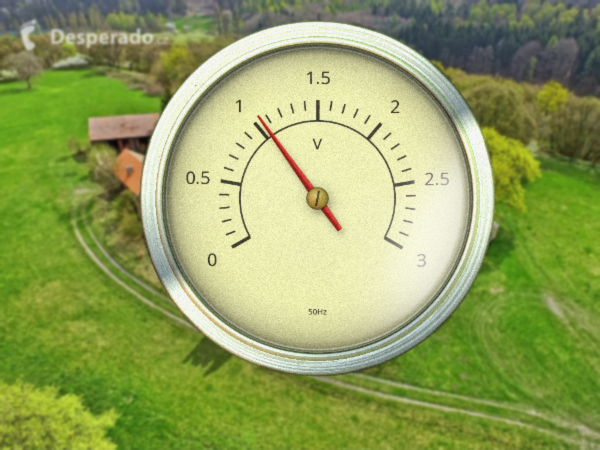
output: **1.05** V
